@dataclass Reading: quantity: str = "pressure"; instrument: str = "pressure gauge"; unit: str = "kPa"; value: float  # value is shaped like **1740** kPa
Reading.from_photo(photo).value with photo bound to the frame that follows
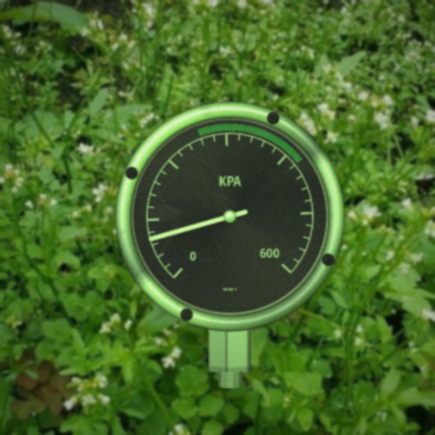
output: **70** kPa
